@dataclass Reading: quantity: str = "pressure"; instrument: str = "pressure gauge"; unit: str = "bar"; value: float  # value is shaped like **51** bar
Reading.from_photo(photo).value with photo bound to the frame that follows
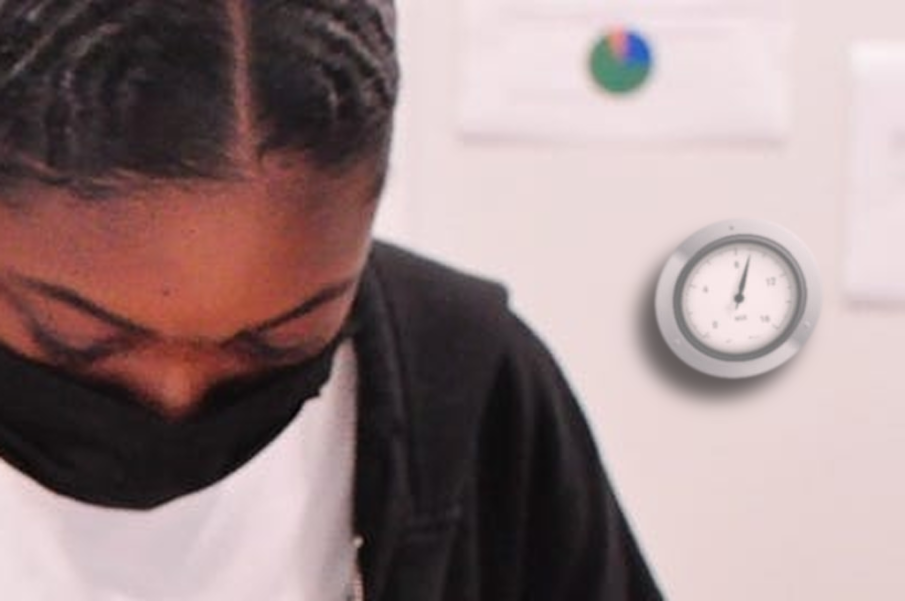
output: **9** bar
